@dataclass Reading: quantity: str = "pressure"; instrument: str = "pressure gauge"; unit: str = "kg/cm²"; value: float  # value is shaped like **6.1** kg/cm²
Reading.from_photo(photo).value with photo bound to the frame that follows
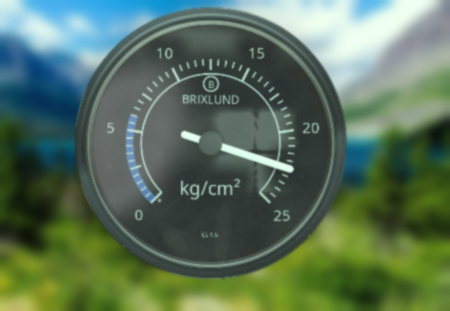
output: **22.5** kg/cm²
